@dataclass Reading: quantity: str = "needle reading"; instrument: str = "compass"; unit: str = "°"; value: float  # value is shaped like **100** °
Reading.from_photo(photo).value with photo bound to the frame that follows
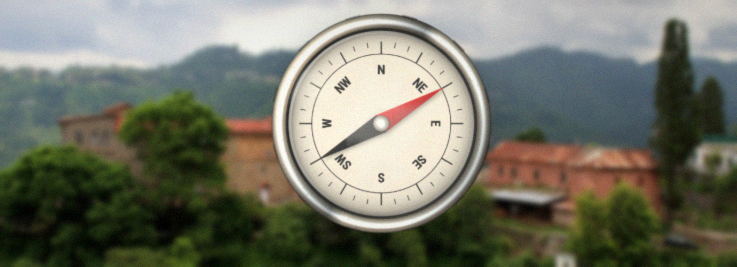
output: **60** °
